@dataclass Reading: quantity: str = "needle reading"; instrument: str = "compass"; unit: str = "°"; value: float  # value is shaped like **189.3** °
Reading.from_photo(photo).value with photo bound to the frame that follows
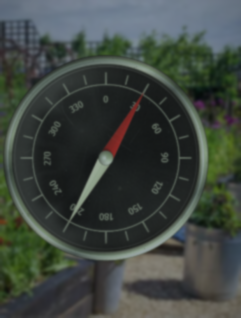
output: **30** °
